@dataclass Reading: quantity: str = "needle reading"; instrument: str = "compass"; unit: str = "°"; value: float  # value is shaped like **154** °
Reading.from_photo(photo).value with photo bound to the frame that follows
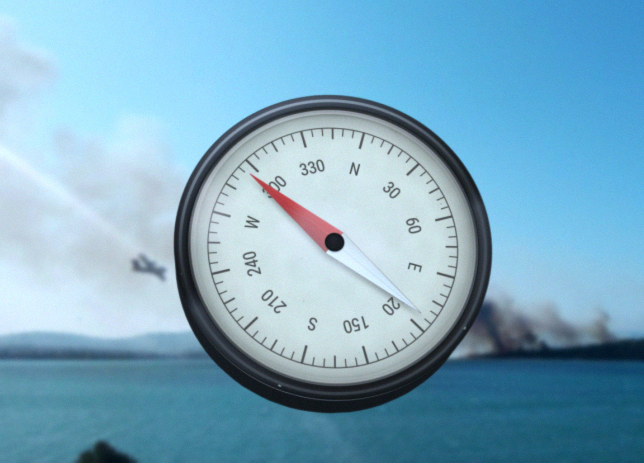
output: **295** °
